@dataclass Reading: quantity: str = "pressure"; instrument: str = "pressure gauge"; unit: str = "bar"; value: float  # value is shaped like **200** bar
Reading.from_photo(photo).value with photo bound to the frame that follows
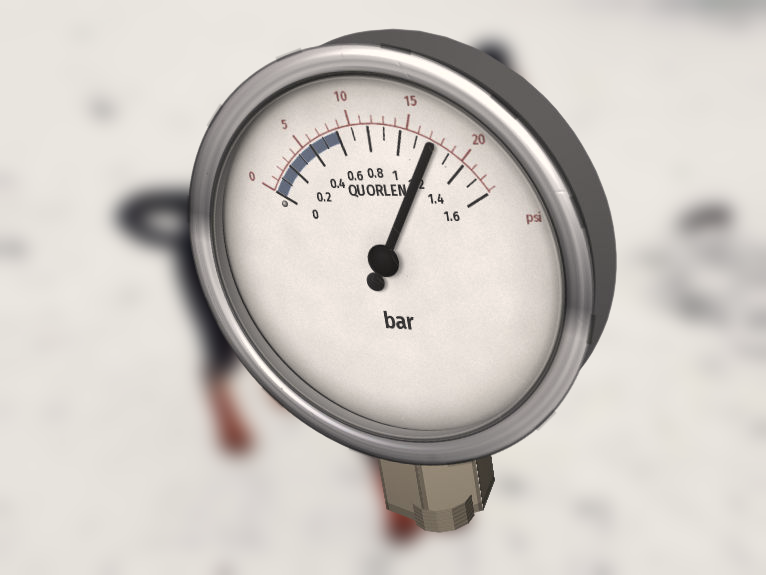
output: **1.2** bar
